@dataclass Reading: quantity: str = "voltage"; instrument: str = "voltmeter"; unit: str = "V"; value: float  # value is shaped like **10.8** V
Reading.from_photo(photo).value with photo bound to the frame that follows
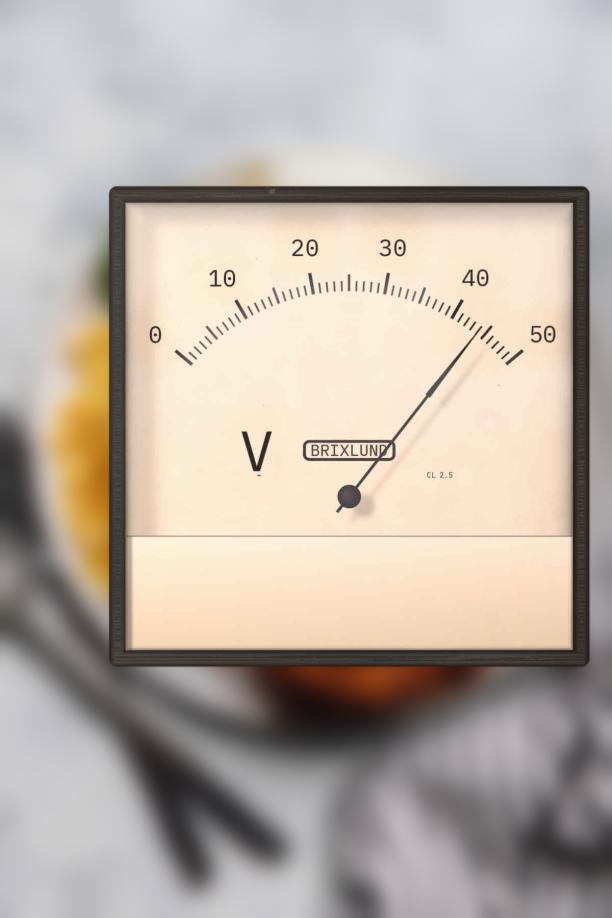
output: **44** V
